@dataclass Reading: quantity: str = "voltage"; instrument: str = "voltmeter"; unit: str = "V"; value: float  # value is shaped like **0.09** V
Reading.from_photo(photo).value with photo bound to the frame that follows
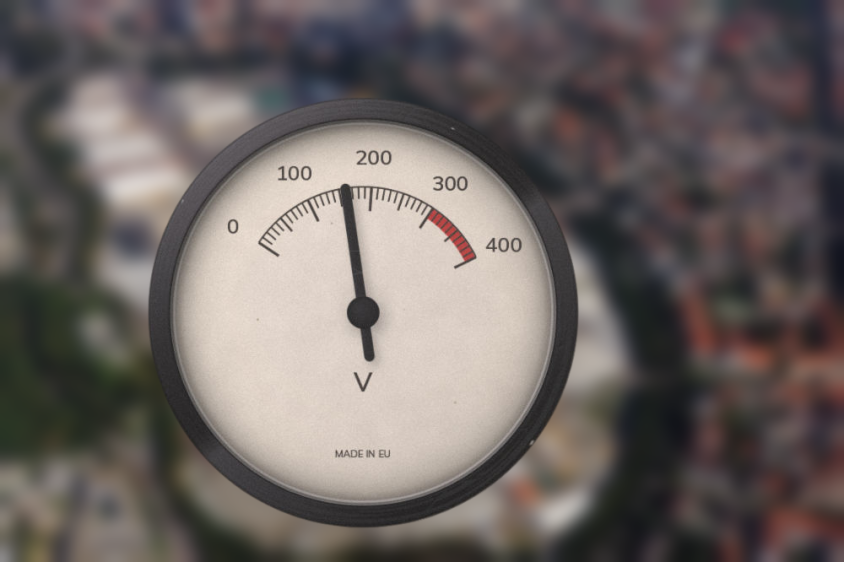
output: **160** V
